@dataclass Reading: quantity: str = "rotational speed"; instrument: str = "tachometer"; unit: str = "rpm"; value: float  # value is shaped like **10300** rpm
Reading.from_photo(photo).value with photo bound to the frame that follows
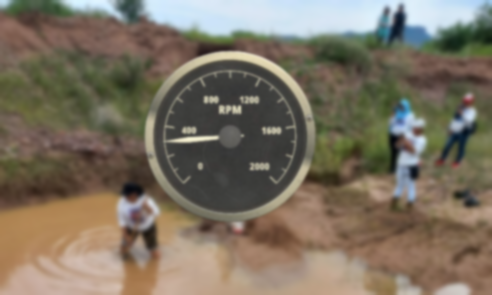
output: **300** rpm
